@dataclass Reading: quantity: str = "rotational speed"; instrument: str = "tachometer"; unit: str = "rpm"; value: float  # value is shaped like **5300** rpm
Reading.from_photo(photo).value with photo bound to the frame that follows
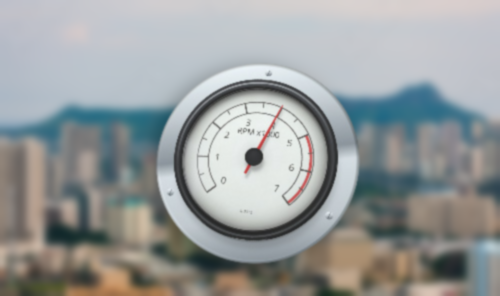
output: **4000** rpm
